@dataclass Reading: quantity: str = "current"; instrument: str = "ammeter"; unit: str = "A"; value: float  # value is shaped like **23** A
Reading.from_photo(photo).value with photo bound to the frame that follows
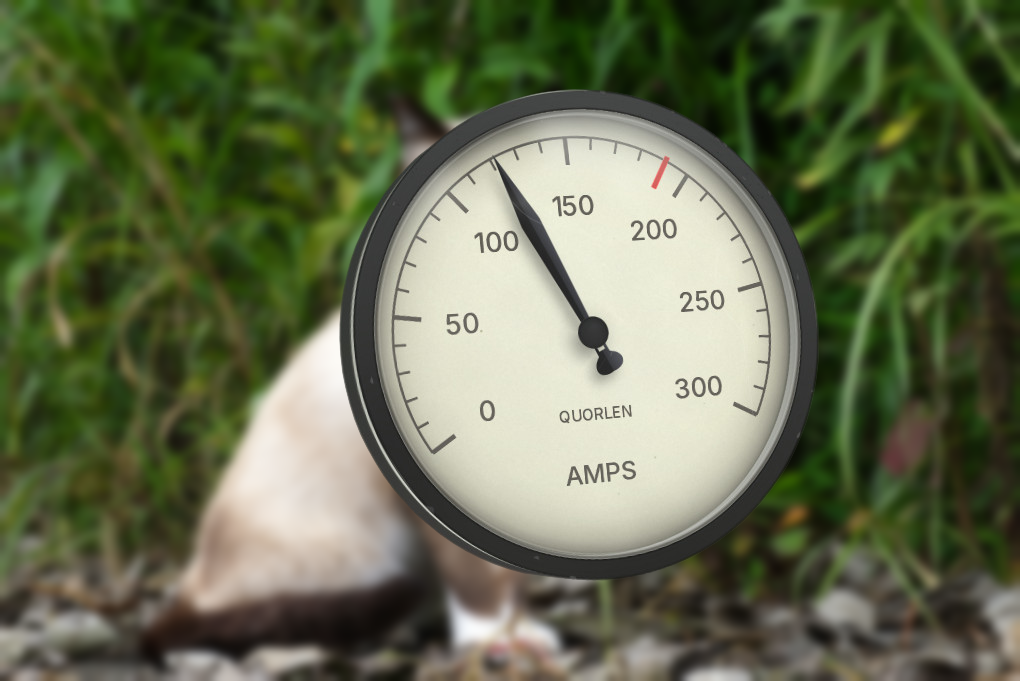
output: **120** A
